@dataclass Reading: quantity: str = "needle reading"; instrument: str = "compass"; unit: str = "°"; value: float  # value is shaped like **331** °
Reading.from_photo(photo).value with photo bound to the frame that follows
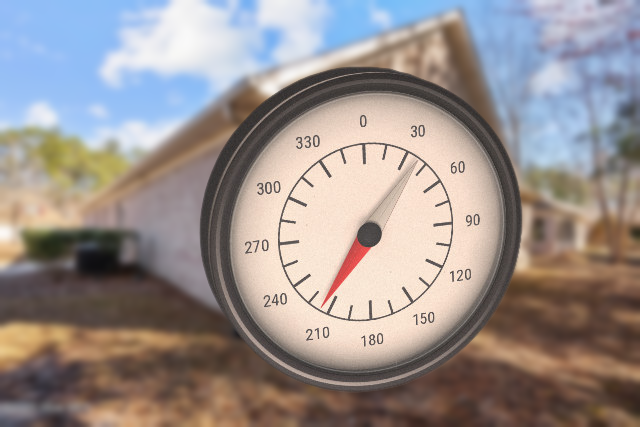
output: **217.5** °
